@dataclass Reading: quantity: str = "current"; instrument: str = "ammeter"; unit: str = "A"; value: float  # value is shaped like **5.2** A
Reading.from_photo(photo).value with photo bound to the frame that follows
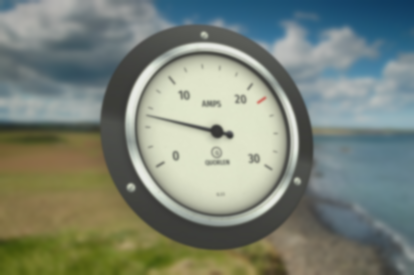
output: **5** A
